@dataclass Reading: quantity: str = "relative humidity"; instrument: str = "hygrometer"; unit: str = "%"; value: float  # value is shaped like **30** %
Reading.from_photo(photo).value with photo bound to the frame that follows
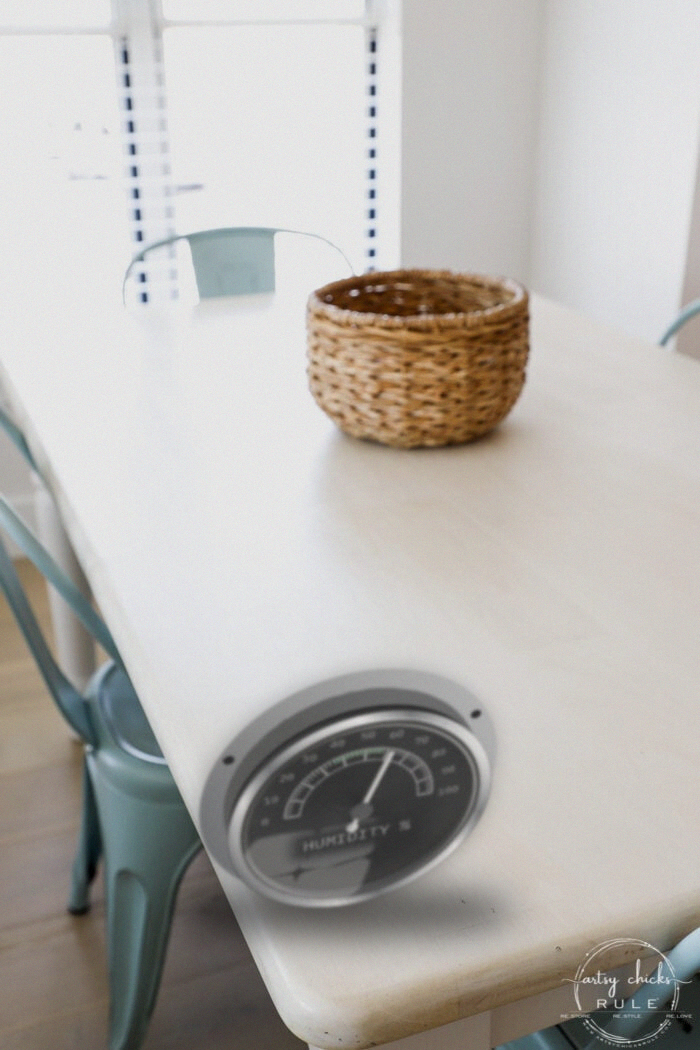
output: **60** %
